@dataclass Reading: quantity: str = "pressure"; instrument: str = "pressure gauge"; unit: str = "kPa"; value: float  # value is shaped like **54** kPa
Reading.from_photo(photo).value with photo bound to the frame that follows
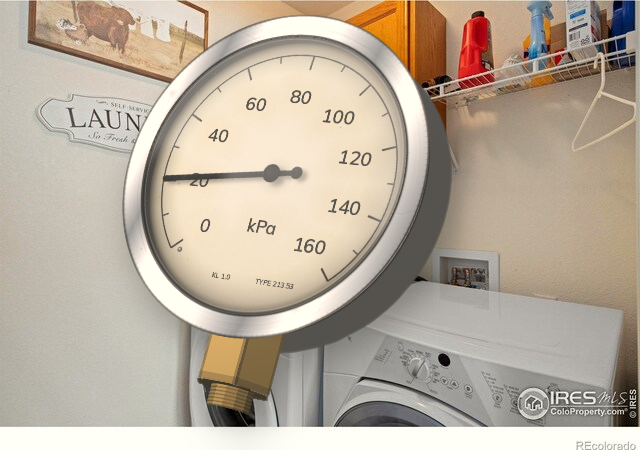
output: **20** kPa
